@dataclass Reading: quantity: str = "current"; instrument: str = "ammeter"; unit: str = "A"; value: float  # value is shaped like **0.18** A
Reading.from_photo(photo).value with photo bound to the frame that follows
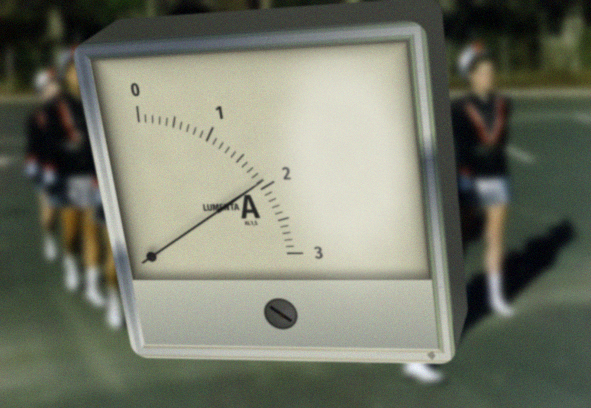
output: **1.9** A
